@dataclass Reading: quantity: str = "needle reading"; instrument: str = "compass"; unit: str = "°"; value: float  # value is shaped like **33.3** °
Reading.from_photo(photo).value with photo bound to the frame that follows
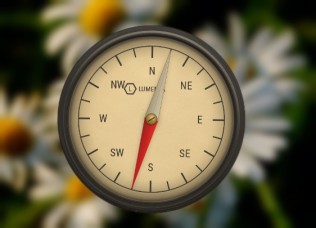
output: **195** °
